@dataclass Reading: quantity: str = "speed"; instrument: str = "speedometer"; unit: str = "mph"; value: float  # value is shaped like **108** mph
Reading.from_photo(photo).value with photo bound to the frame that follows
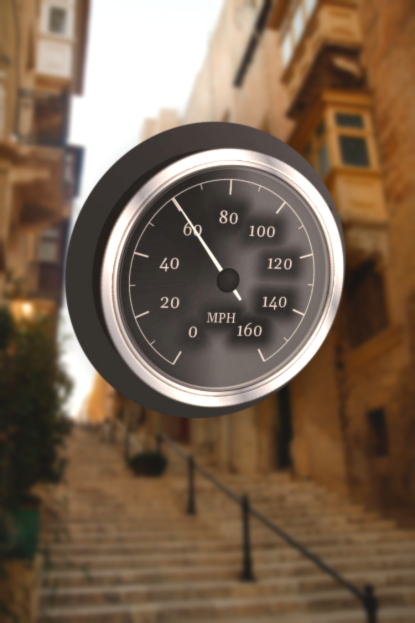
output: **60** mph
